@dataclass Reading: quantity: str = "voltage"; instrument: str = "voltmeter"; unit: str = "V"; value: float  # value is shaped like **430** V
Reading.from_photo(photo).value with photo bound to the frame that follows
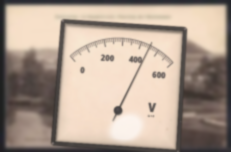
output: **450** V
